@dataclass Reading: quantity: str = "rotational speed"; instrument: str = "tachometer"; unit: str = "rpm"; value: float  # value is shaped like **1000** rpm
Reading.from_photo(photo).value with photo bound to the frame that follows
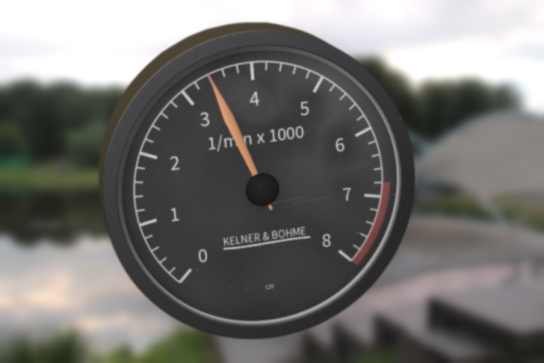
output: **3400** rpm
